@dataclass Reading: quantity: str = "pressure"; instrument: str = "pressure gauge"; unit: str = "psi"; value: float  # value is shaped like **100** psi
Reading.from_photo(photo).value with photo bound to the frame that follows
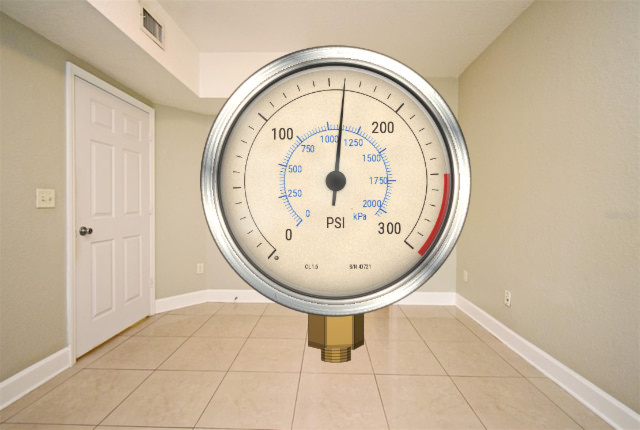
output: **160** psi
